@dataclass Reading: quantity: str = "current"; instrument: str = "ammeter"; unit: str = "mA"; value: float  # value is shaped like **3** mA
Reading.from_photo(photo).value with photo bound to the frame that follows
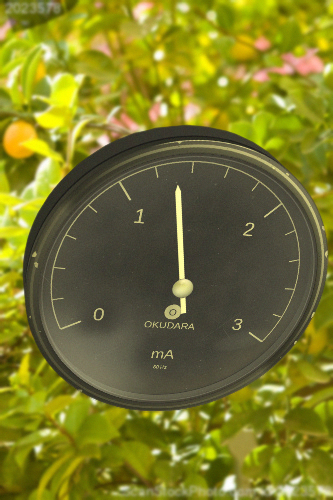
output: **1.3** mA
